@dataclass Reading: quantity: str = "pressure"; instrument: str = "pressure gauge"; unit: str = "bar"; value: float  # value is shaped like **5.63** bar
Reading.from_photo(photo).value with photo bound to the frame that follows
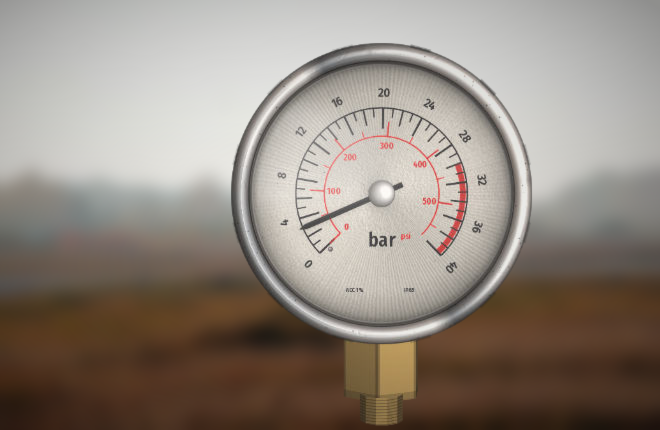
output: **3** bar
